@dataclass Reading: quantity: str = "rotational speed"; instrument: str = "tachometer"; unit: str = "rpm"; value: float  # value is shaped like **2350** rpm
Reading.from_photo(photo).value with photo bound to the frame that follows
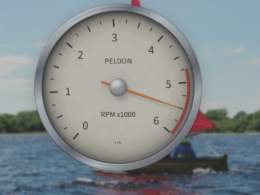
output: **5500** rpm
